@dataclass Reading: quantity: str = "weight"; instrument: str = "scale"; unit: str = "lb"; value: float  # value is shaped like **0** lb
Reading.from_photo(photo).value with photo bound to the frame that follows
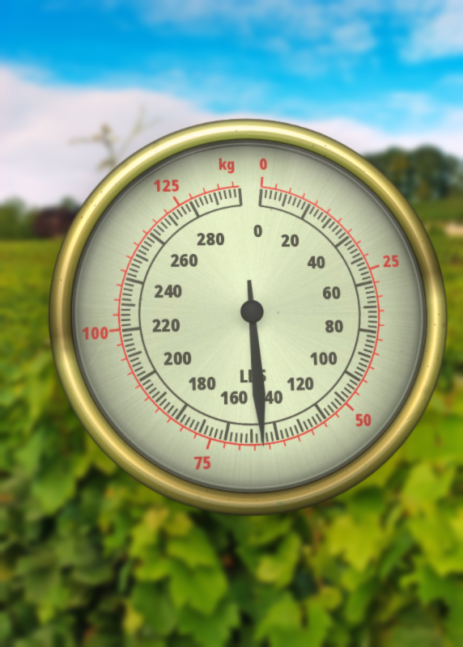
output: **146** lb
